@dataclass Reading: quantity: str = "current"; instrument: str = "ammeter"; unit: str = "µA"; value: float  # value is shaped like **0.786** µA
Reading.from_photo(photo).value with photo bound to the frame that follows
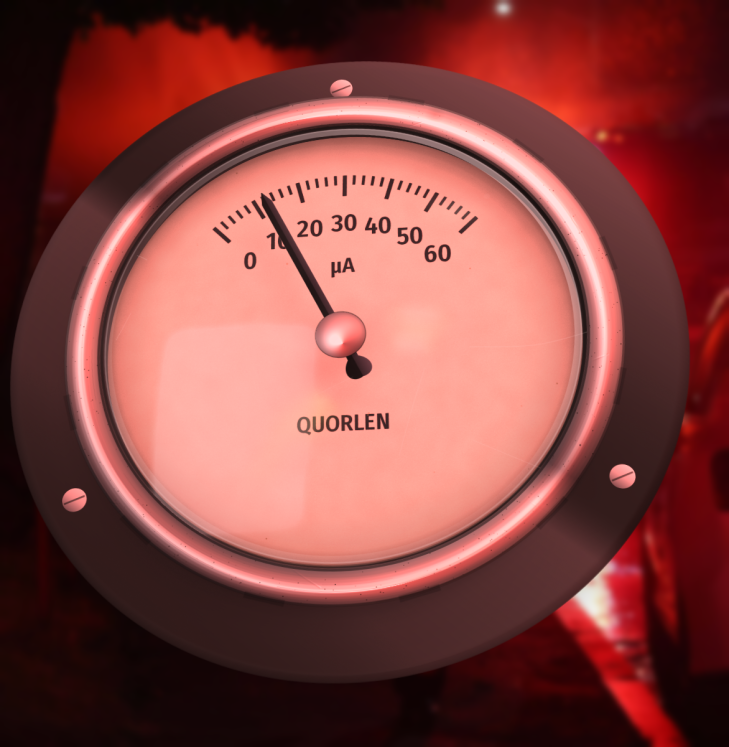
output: **12** µA
